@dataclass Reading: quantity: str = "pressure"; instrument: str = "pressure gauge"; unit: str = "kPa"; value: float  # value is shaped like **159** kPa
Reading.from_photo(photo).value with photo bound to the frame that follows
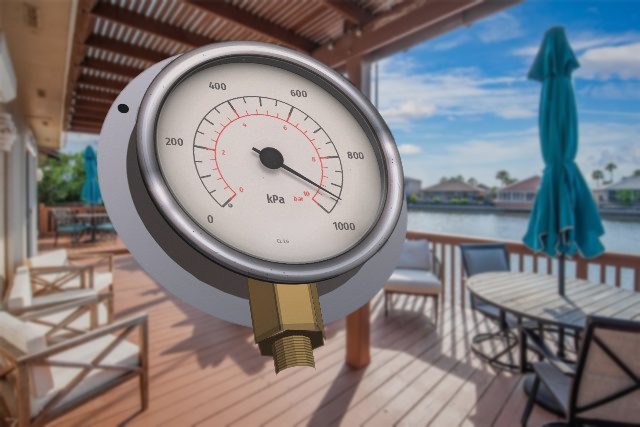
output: **950** kPa
